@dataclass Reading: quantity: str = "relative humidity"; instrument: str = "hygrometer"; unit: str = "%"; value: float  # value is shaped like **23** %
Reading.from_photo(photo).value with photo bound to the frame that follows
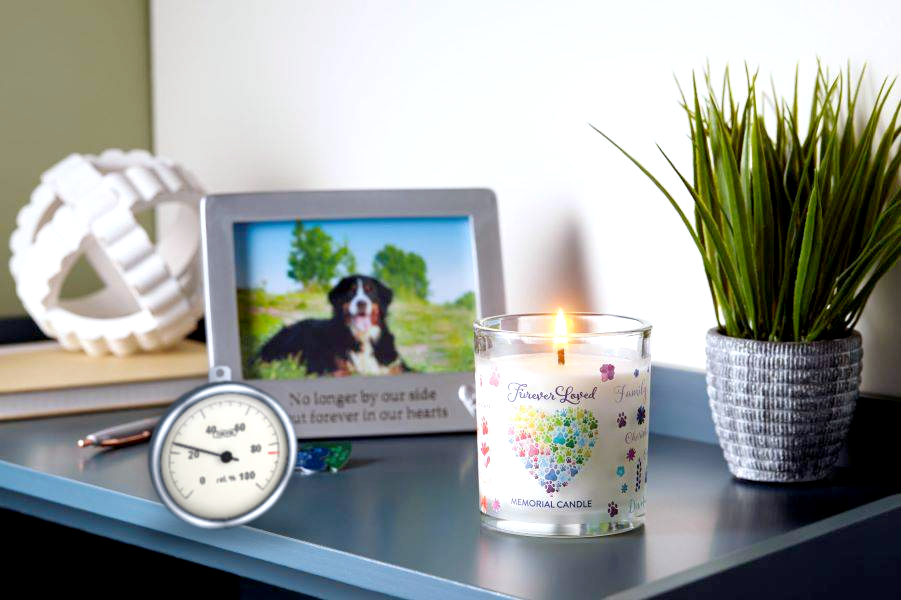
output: **24** %
